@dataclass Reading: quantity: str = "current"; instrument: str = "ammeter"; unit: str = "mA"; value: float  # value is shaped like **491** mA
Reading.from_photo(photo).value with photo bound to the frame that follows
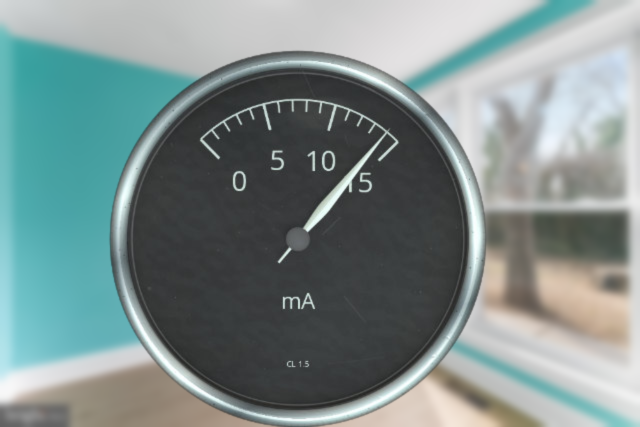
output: **14** mA
